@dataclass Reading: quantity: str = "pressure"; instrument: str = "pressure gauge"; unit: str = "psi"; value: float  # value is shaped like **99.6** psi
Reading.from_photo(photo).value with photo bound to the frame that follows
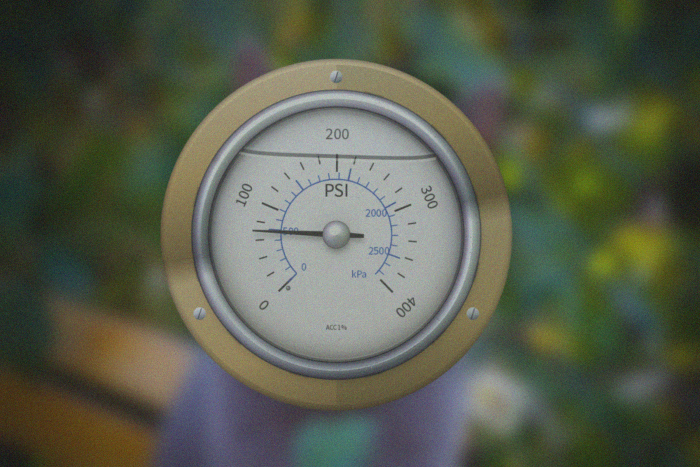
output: **70** psi
